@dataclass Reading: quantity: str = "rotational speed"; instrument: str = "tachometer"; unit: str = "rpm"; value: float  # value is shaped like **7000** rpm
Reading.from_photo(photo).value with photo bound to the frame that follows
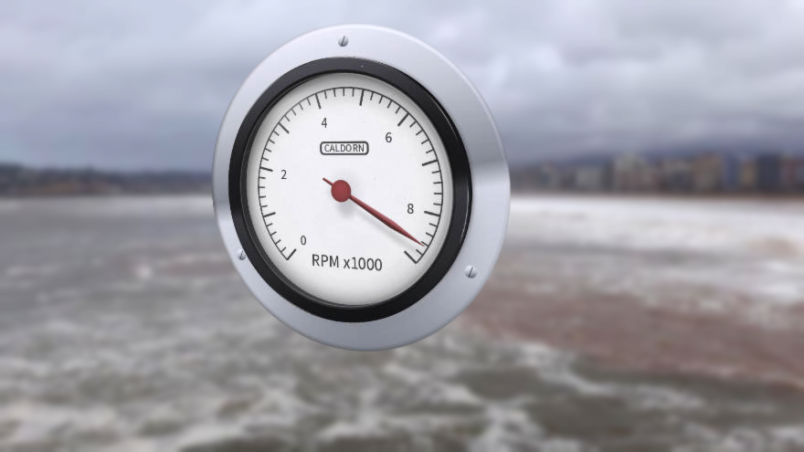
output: **8600** rpm
